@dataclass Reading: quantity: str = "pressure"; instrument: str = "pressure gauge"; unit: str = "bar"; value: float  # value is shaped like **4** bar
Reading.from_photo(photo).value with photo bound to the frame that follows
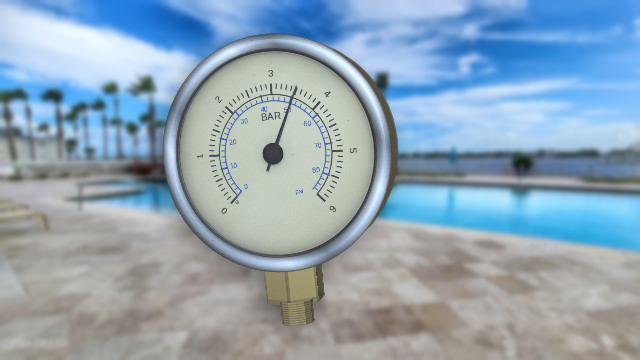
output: **3.5** bar
